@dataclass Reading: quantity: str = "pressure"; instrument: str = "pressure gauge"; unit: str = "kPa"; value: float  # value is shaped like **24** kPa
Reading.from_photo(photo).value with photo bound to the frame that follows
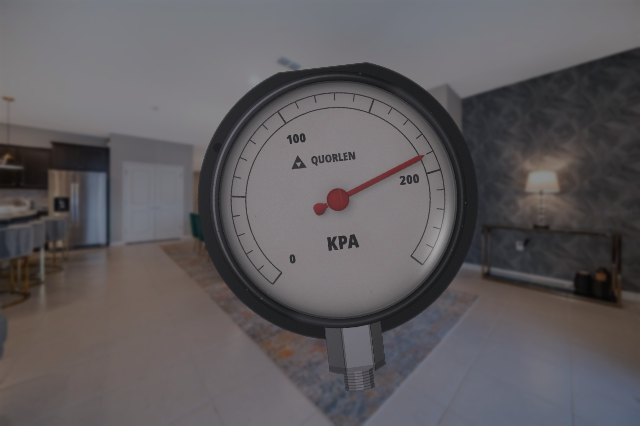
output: **190** kPa
